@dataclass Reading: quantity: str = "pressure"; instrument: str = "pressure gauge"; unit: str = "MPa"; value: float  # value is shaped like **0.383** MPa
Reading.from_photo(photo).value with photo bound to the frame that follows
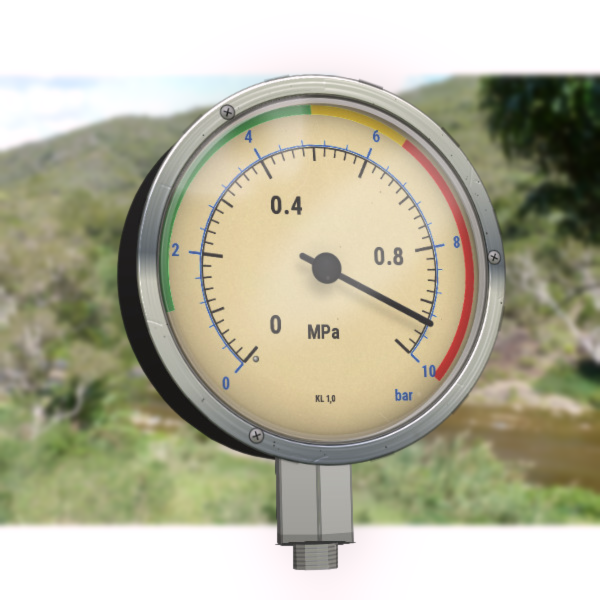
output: **0.94** MPa
